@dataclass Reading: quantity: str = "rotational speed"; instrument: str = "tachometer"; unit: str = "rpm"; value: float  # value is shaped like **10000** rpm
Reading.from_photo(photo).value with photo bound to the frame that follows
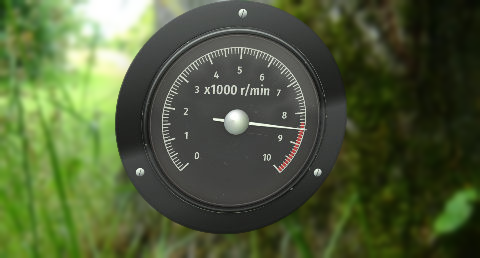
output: **8500** rpm
